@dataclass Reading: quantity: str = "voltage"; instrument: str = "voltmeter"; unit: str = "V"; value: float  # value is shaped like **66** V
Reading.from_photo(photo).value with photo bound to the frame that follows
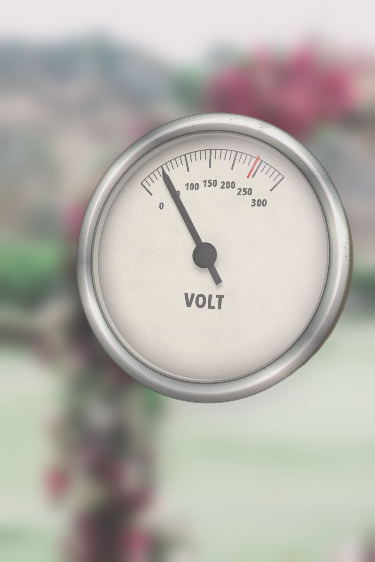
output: **50** V
